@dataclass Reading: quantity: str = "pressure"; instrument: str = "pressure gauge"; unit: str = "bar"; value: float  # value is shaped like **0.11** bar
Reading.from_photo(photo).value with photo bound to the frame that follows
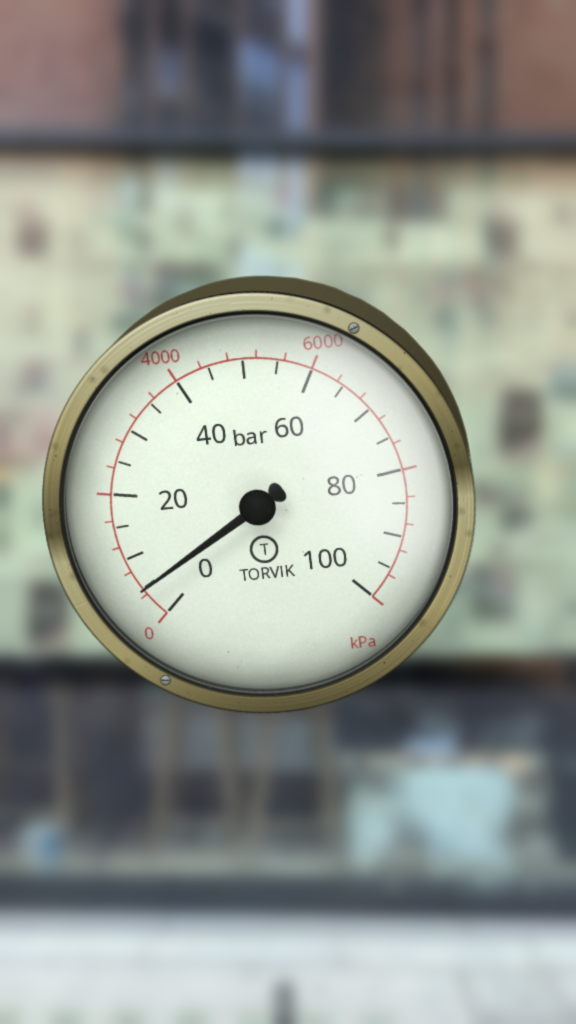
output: **5** bar
